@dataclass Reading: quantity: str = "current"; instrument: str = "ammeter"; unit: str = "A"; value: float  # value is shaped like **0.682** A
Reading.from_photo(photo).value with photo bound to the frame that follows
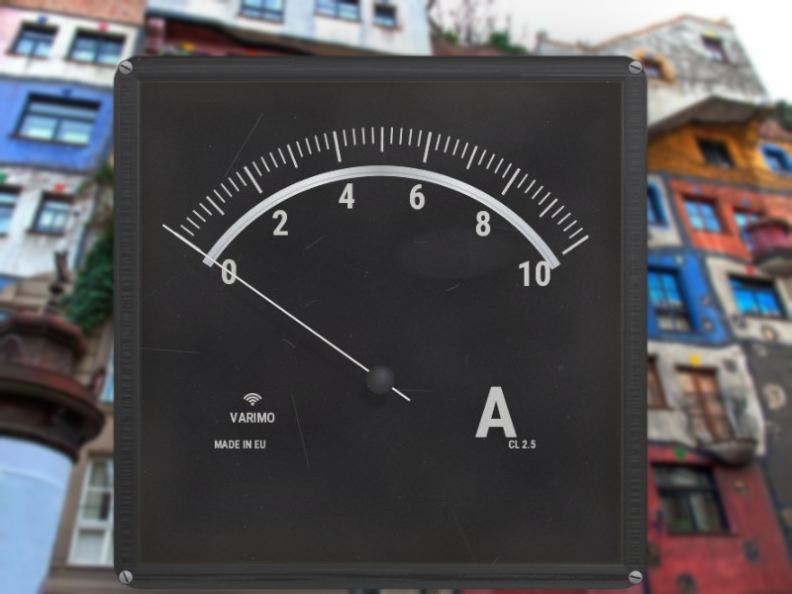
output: **0** A
